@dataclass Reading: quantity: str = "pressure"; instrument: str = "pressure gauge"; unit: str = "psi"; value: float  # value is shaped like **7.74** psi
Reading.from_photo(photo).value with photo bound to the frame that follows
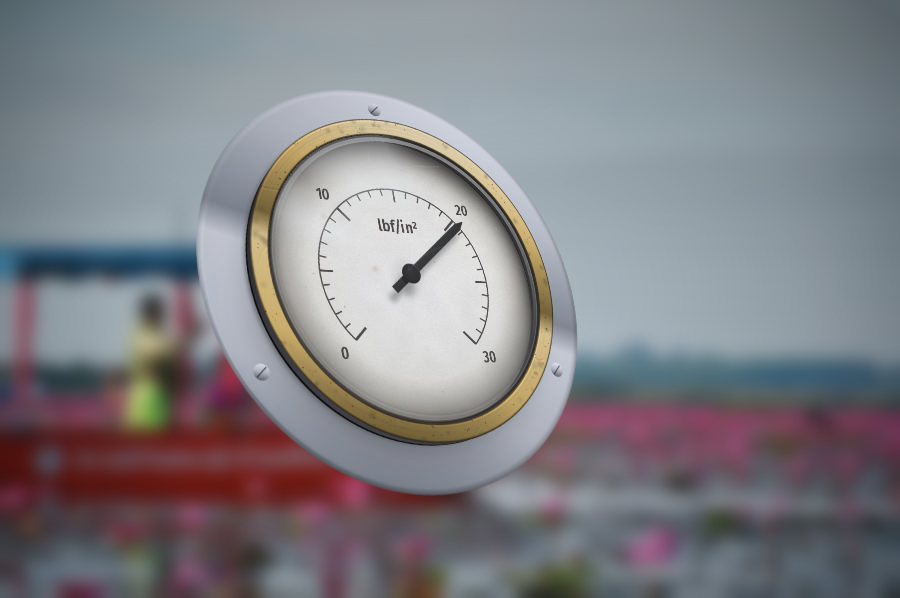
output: **20.5** psi
